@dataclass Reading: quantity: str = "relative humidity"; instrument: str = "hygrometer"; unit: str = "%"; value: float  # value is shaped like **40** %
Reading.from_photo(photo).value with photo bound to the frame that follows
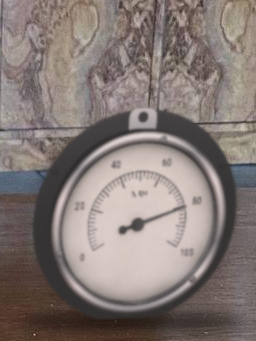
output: **80** %
